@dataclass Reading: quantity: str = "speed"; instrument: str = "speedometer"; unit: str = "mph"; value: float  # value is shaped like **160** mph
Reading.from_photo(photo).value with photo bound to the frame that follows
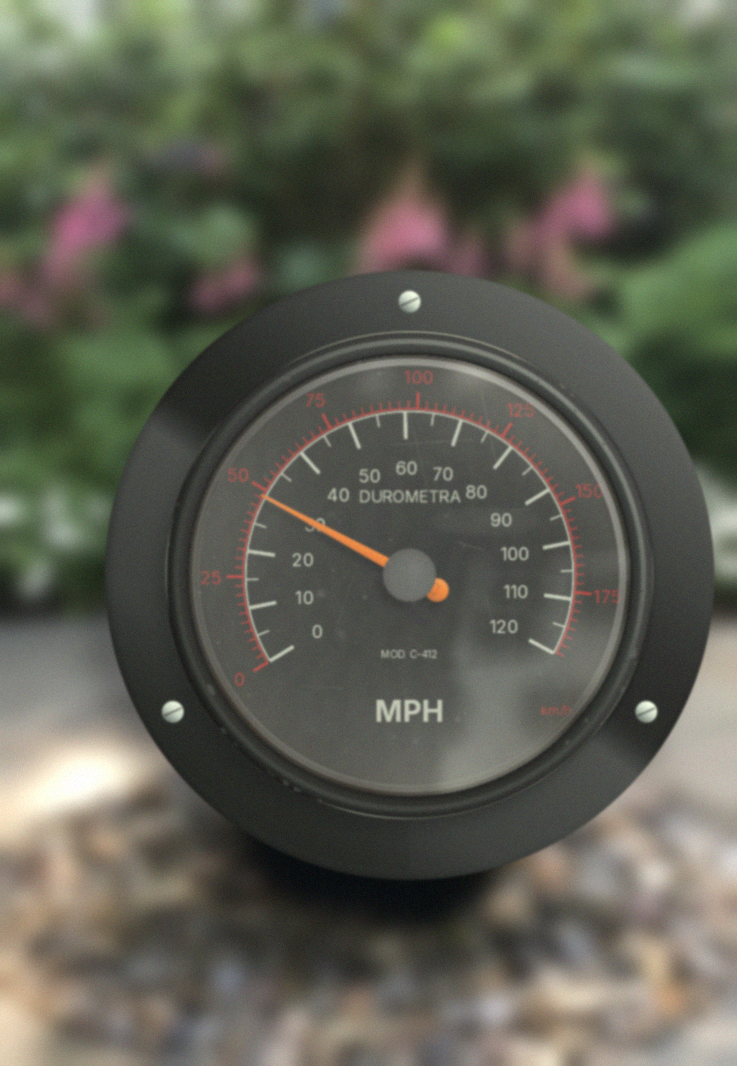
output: **30** mph
